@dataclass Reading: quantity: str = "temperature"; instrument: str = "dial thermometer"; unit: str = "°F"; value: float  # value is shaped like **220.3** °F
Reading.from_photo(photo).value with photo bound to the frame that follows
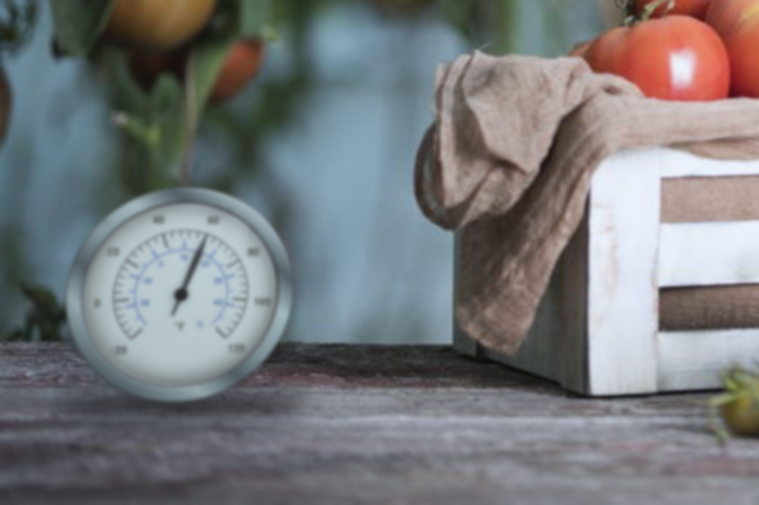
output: **60** °F
